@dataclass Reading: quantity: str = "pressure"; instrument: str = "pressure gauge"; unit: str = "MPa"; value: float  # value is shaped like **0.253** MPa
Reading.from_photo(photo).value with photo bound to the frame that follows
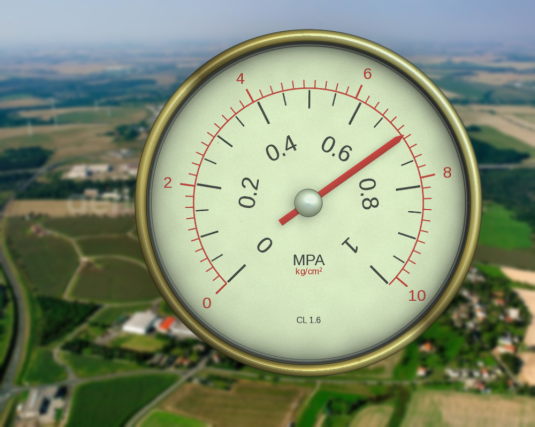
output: **0.7** MPa
